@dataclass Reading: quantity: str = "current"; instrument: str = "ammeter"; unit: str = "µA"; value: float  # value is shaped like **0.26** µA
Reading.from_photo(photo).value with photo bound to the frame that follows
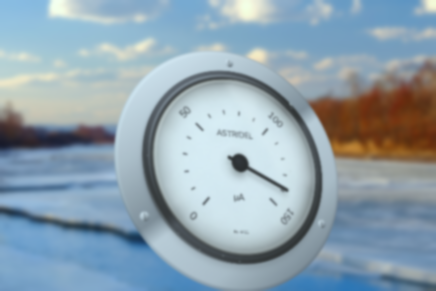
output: **140** µA
